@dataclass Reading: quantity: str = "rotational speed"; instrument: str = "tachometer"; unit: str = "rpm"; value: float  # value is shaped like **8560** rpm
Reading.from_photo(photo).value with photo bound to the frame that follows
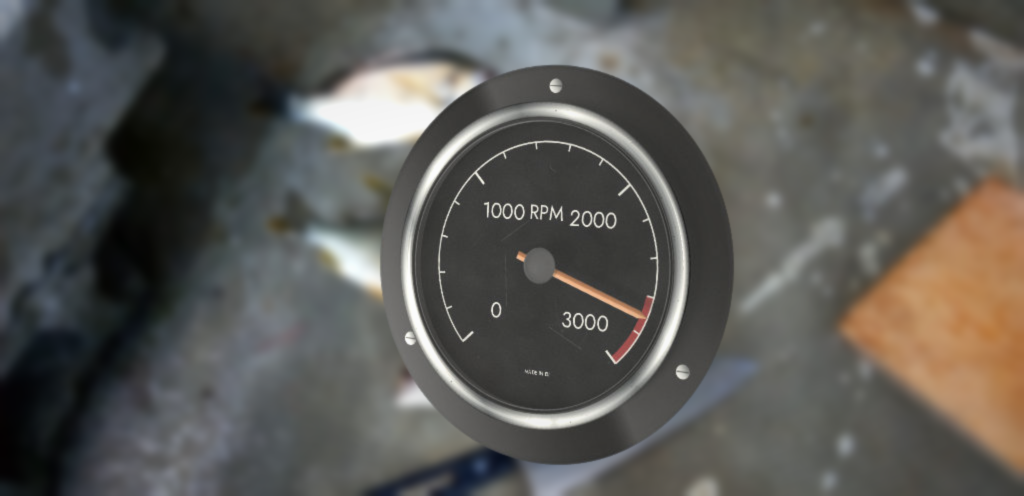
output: **2700** rpm
